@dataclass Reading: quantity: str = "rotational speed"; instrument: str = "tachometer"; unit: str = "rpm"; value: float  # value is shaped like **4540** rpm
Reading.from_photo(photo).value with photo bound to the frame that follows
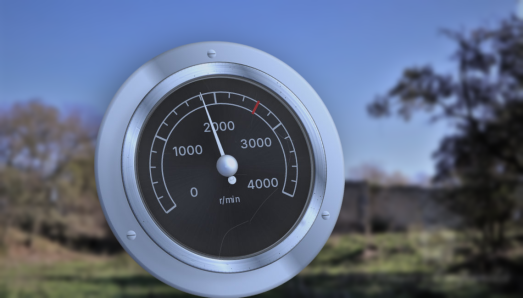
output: **1800** rpm
